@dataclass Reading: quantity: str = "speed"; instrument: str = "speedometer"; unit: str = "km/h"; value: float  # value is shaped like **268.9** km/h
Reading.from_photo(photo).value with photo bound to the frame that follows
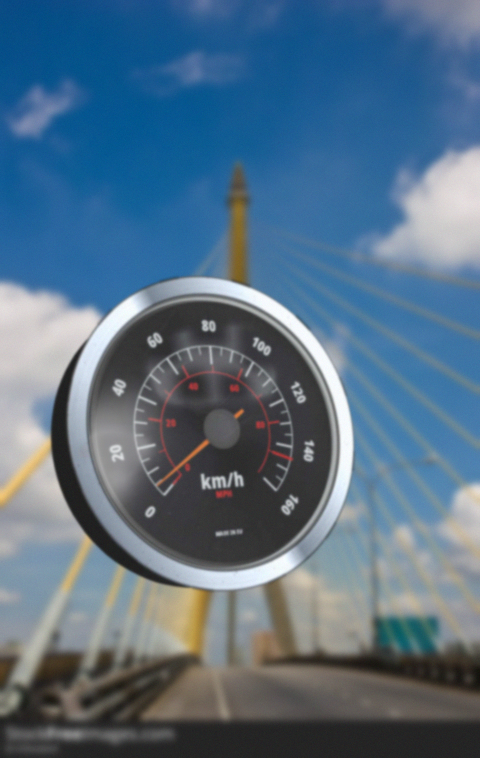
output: **5** km/h
